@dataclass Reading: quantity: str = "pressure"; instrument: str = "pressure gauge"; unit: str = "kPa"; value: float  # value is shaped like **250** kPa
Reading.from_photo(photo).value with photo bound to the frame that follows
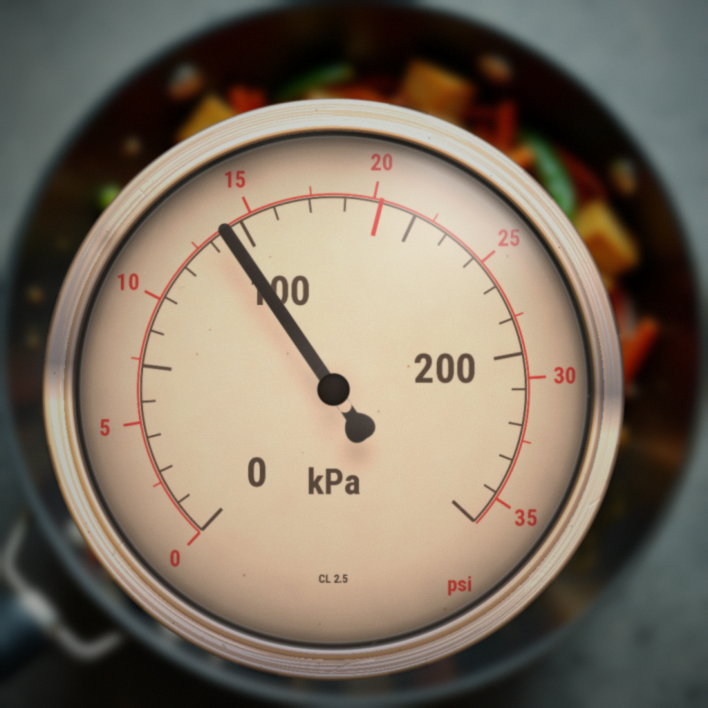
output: **95** kPa
